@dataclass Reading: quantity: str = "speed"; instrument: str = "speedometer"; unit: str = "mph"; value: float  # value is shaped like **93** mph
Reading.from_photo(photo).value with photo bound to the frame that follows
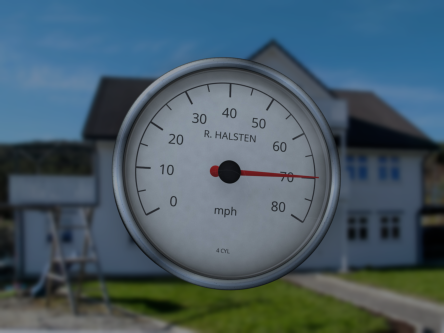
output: **70** mph
